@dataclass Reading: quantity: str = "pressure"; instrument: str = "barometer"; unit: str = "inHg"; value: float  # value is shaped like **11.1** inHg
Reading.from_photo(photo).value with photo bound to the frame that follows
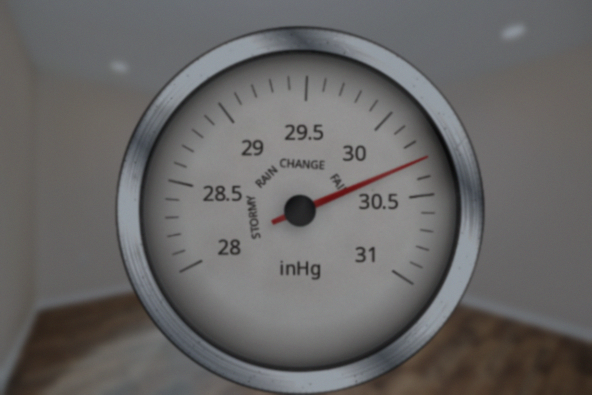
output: **30.3** inHg
